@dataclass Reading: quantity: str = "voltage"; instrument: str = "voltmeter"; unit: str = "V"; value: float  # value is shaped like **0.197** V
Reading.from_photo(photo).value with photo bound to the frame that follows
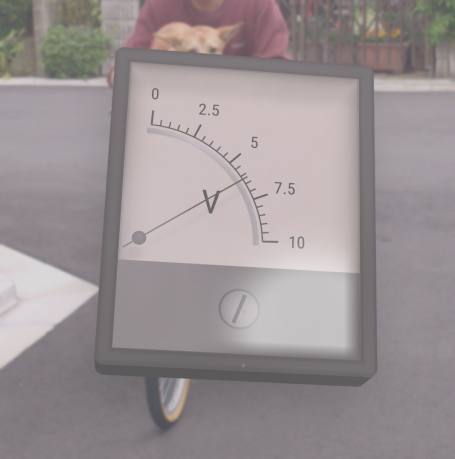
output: **6.25** V
